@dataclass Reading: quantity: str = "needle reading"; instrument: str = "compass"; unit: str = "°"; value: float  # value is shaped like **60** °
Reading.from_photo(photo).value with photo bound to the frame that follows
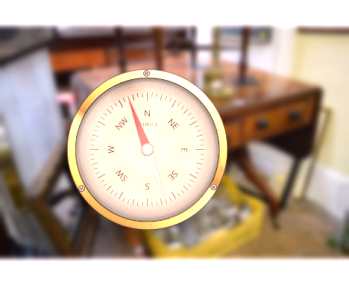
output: **340** °
